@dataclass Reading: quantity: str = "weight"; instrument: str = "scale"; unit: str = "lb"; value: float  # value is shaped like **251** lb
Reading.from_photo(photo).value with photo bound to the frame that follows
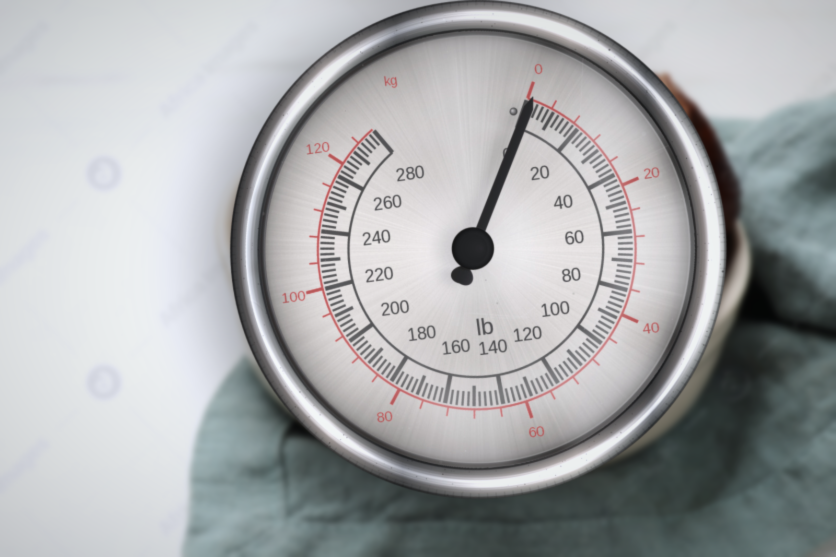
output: **2** lb
